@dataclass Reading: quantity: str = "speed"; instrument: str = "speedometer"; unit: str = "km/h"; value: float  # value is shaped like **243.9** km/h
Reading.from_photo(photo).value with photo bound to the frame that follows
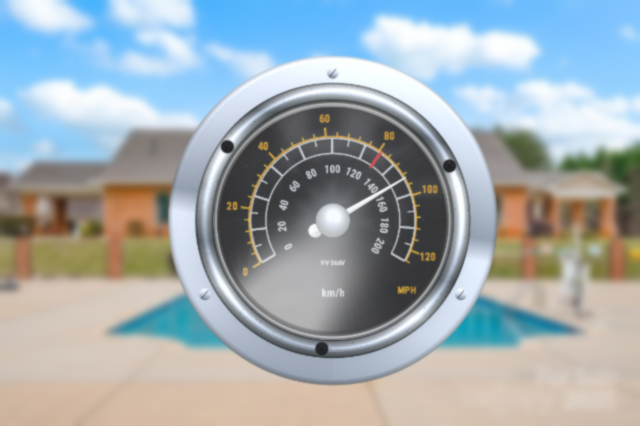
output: **150** km/h
